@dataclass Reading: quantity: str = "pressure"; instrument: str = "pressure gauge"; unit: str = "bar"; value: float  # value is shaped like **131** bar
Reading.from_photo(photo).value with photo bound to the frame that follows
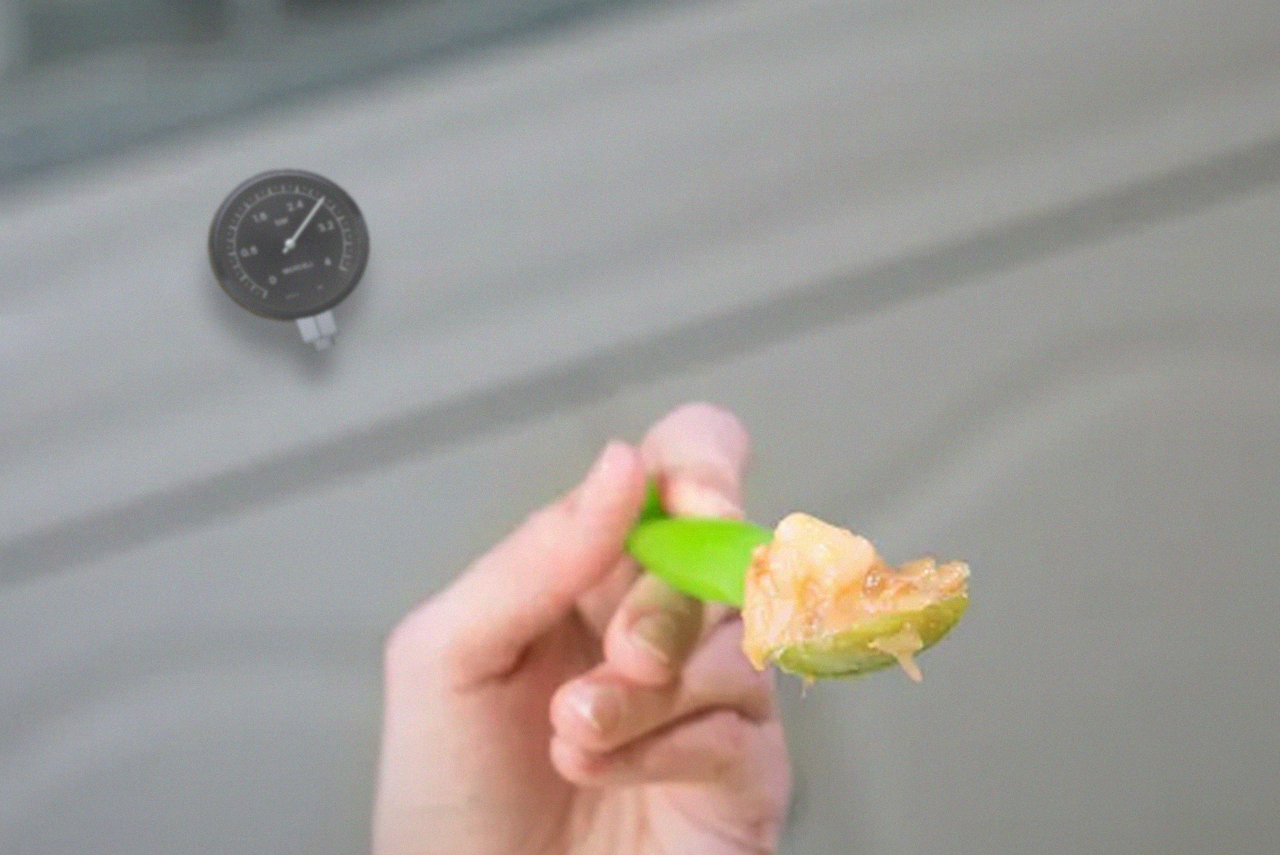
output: **2.8** bar
